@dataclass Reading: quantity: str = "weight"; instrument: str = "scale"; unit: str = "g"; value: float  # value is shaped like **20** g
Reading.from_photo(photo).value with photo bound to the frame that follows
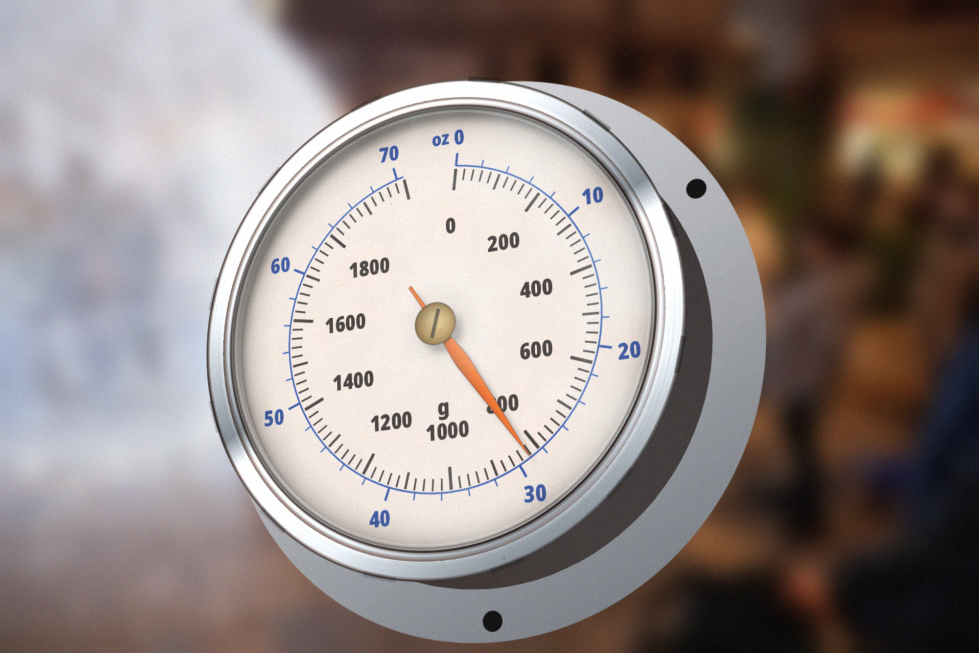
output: **820** g
